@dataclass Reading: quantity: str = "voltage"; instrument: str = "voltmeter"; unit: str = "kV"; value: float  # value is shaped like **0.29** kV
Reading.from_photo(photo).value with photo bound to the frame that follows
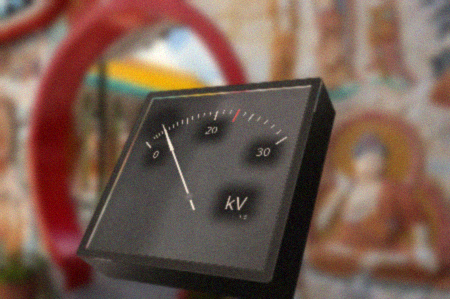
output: **10** kV
